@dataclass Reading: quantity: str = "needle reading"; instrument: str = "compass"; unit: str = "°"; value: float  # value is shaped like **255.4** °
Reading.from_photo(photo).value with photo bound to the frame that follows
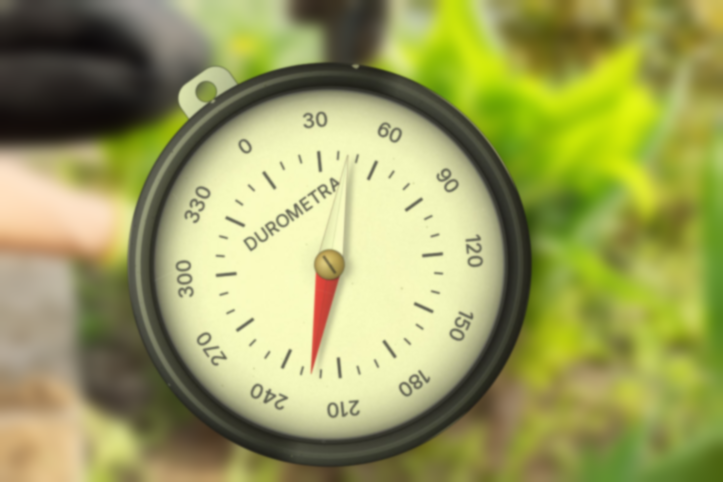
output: **225** °
